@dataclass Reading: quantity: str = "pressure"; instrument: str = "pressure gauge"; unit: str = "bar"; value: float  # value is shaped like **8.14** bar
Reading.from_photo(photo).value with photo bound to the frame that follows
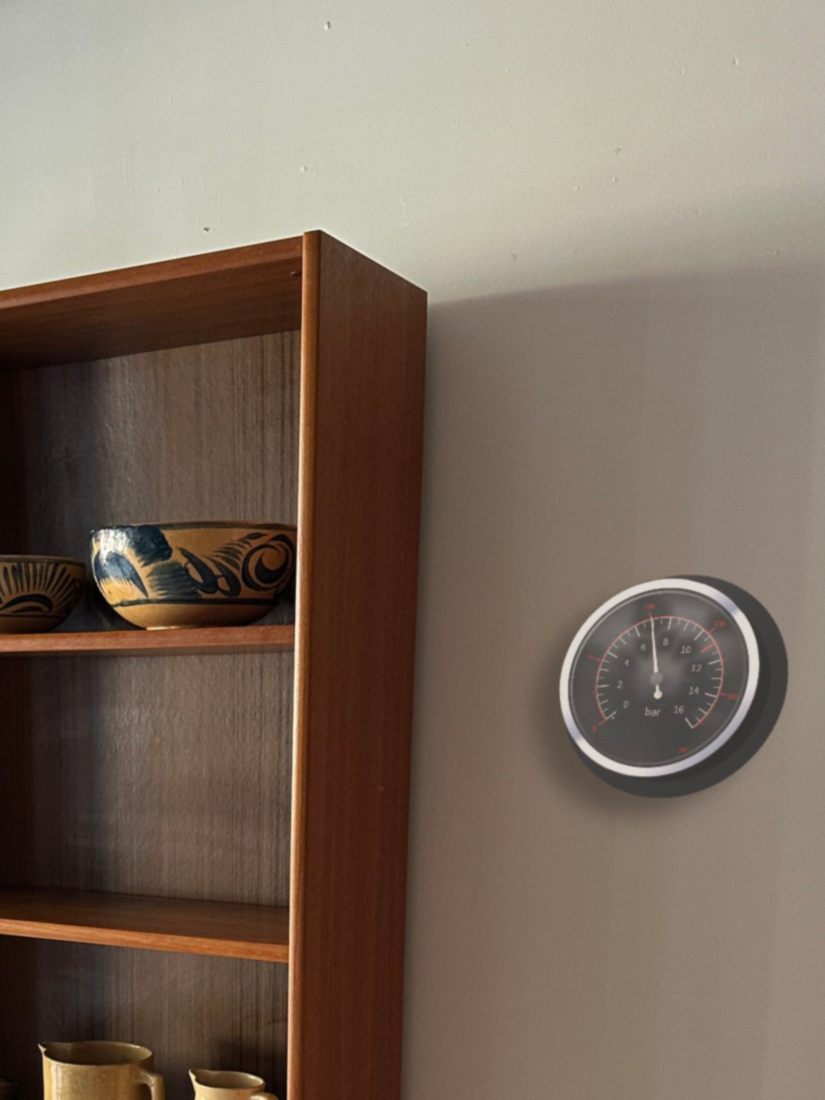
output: **7** bar
